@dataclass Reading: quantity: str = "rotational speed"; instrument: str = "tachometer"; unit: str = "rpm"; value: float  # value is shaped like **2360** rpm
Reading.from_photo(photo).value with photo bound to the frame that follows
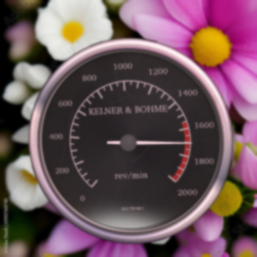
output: **1700** rpm
